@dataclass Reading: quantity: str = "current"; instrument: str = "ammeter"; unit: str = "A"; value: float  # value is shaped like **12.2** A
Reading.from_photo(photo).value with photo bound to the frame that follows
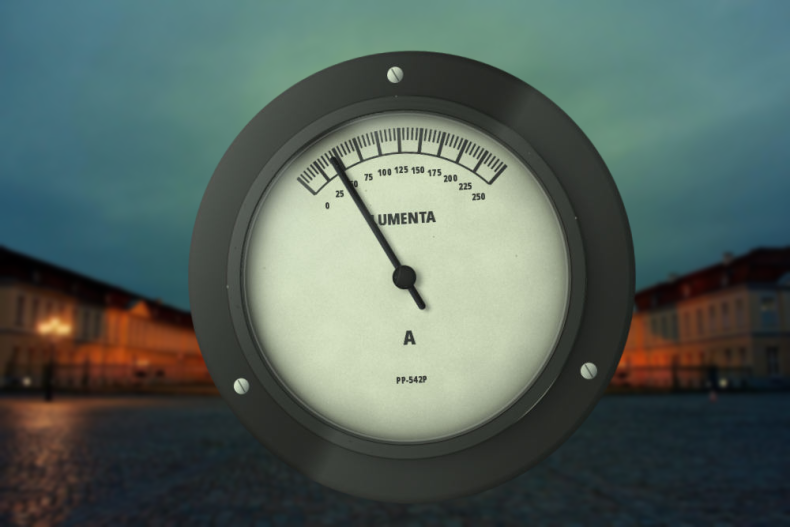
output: **45** A
